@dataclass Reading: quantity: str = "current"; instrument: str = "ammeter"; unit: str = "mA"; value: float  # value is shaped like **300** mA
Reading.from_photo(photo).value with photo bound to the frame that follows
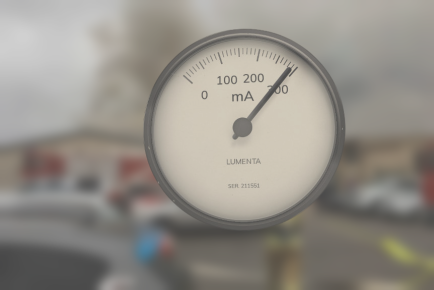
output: **290** mA
